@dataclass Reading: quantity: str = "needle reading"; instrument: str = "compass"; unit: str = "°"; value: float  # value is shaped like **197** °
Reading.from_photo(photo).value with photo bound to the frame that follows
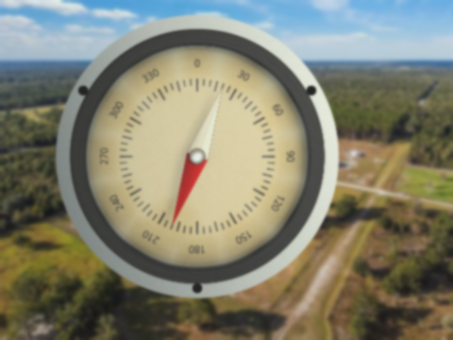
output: **200** °
